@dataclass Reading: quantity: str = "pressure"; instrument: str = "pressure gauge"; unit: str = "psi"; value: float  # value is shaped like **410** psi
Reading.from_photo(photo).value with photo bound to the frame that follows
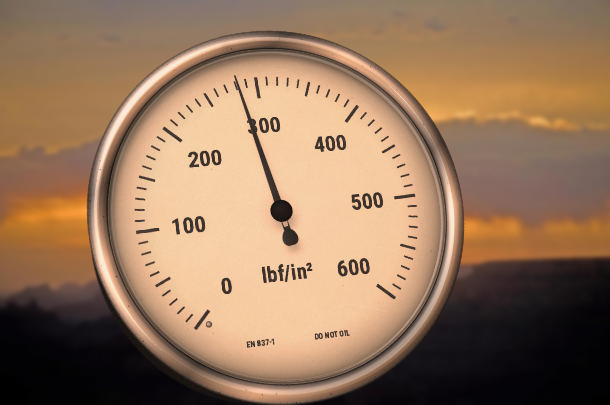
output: **280** psi
